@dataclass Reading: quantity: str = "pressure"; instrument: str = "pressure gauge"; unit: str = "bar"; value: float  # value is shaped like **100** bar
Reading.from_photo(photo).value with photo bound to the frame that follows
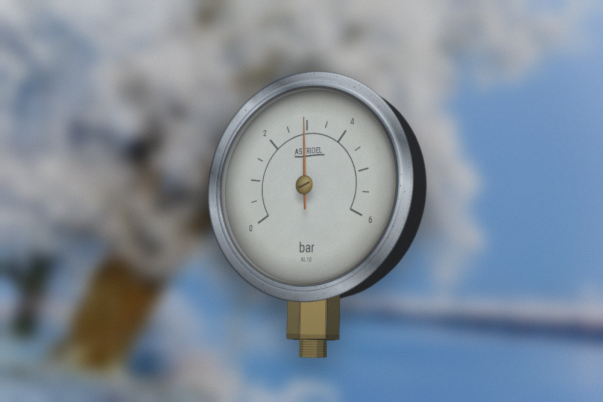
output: **3** bar
